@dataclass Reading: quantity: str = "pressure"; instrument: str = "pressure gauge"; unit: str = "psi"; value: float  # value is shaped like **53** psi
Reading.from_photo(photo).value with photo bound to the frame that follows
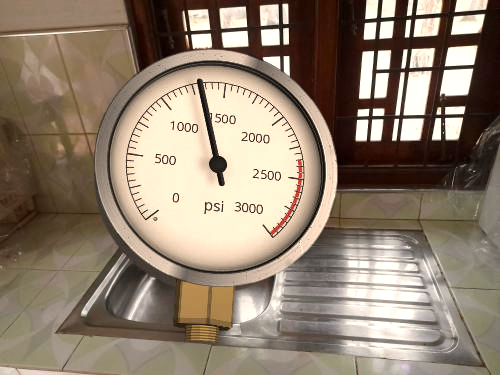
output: **1300** psi
